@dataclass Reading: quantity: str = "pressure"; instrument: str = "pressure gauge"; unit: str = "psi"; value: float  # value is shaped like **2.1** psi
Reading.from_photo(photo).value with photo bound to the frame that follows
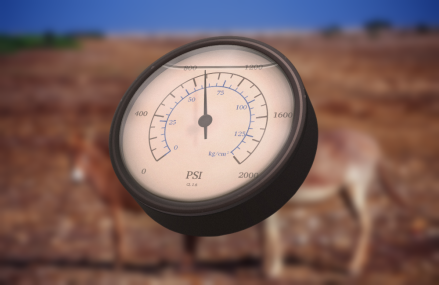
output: **900** psi
